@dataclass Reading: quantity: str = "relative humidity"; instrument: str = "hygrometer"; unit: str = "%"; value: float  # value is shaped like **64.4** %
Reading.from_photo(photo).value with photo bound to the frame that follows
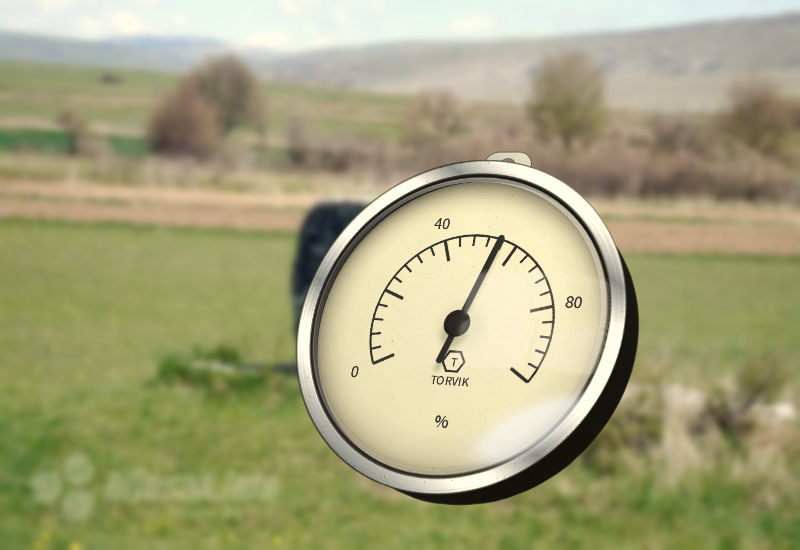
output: **56** %
